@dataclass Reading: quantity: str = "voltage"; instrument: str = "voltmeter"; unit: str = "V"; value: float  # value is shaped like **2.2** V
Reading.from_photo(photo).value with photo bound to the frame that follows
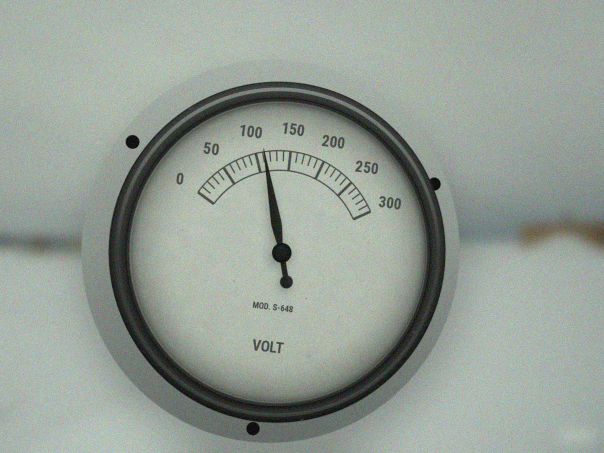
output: **110** V
